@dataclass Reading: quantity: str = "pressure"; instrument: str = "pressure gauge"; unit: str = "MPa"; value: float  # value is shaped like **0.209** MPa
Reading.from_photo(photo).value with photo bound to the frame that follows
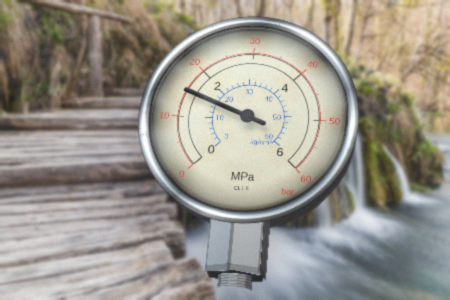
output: **1.5** MPa
